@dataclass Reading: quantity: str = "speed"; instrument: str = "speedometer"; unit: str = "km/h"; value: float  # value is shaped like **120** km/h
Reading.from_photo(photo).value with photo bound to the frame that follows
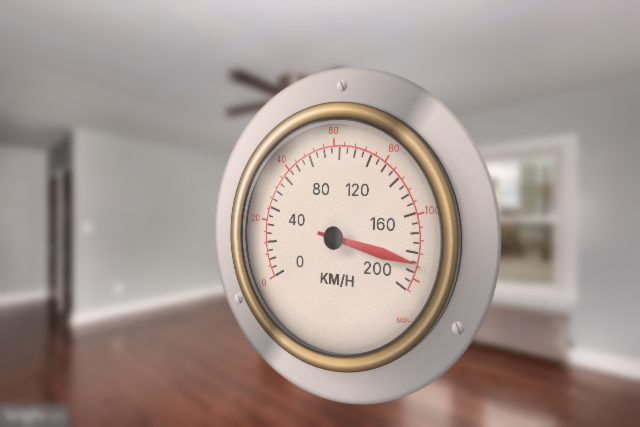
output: **185** km/h
